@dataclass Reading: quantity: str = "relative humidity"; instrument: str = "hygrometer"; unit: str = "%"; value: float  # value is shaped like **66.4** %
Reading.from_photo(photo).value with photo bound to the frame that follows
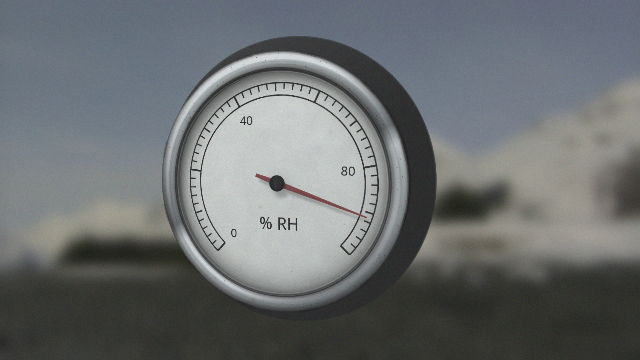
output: **91** %
